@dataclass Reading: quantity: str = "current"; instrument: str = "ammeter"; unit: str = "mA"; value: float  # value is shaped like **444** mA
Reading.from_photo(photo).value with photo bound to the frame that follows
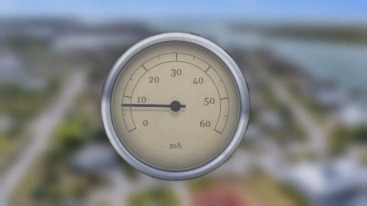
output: **7.5** mA
